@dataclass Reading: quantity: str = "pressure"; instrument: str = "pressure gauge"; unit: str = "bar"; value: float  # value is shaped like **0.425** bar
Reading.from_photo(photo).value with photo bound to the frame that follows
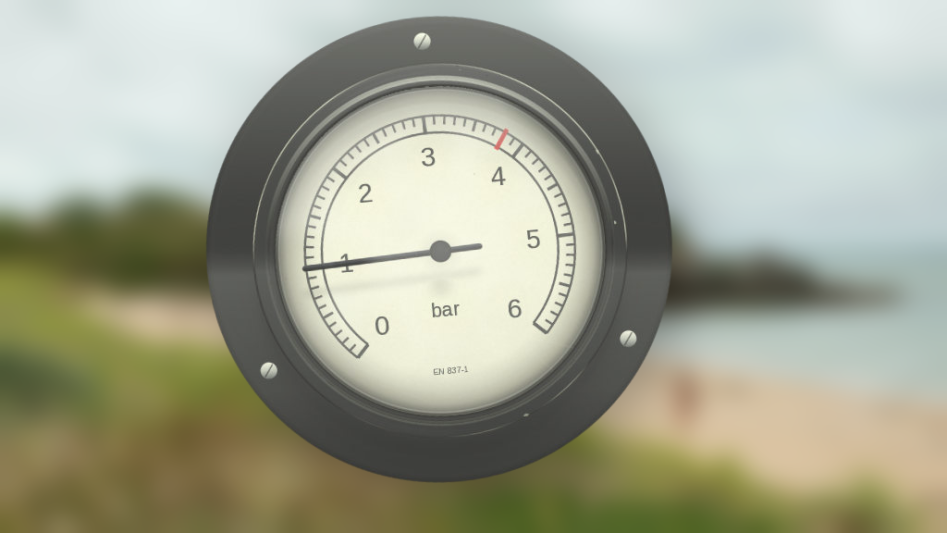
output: **1** bar
